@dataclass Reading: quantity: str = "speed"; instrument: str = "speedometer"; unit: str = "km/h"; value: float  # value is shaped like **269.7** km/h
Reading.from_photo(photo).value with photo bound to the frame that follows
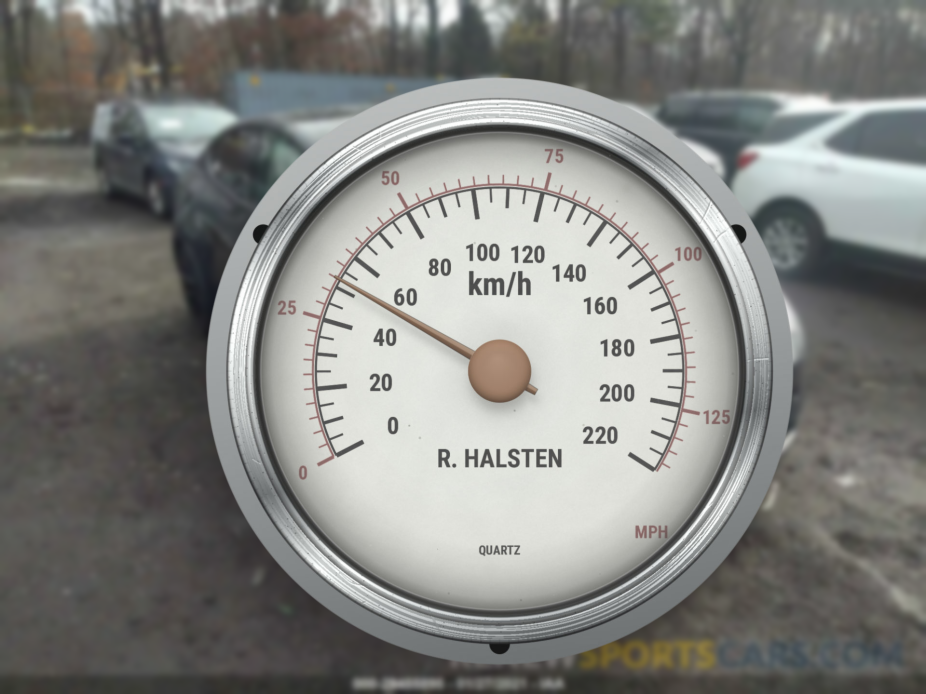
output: **52.5** km/h
